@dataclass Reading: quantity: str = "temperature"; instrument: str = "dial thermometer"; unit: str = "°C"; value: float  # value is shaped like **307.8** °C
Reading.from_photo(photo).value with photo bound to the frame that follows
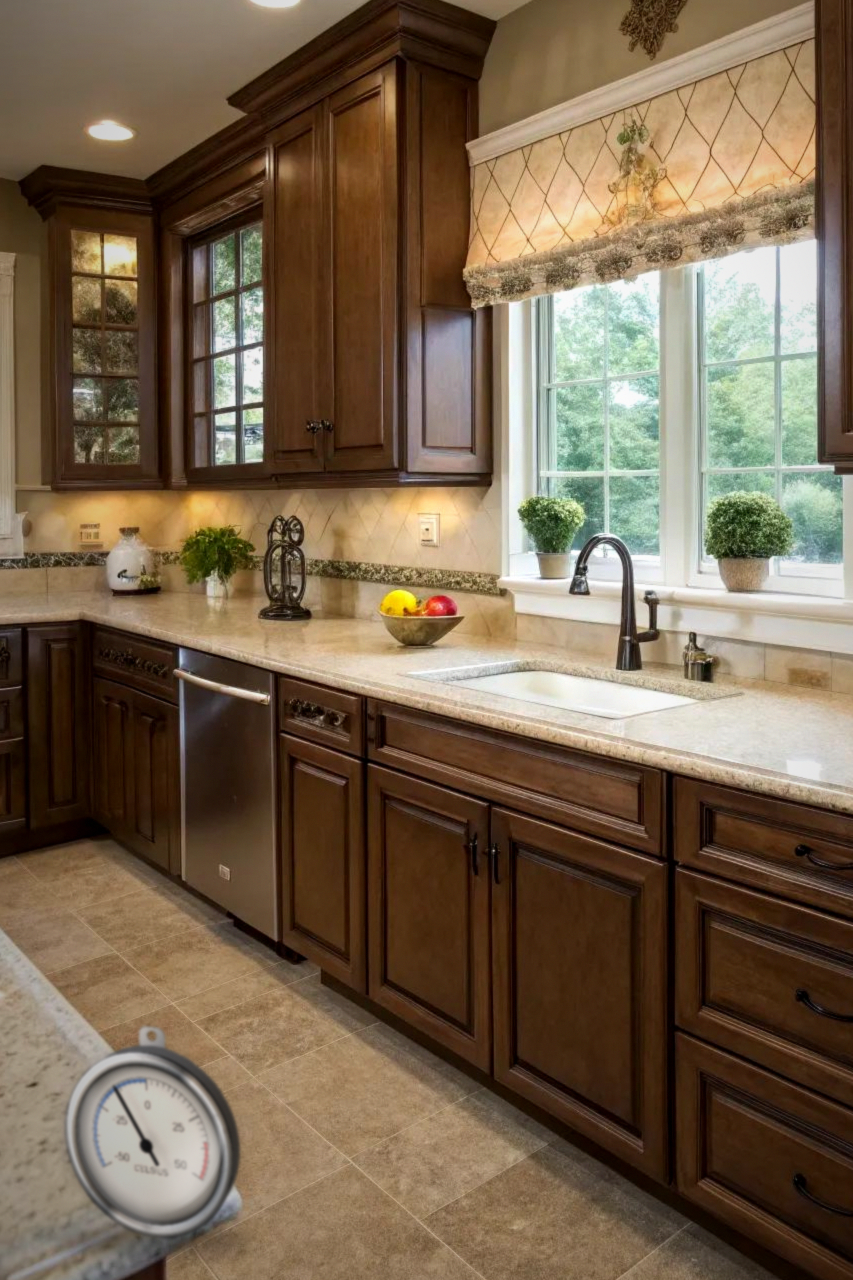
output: **-12.5** °C
